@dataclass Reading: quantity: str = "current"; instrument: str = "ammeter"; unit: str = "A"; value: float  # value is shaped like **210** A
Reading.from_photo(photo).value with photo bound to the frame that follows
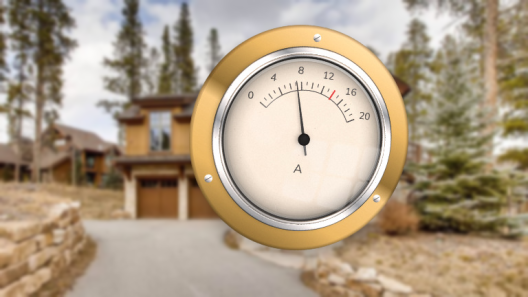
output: **7** A
